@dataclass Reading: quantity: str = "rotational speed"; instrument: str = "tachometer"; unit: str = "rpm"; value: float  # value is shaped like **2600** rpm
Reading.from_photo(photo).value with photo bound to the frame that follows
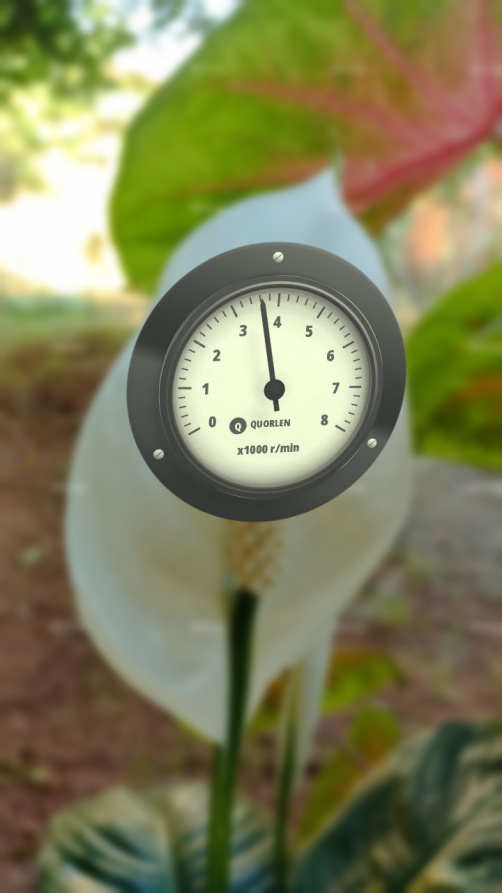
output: **3600** rpm
